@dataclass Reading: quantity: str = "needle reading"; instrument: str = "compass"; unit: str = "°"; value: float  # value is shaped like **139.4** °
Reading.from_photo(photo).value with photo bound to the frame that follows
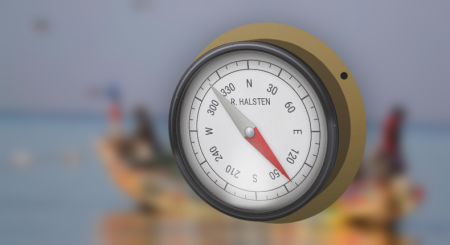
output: **140** °
